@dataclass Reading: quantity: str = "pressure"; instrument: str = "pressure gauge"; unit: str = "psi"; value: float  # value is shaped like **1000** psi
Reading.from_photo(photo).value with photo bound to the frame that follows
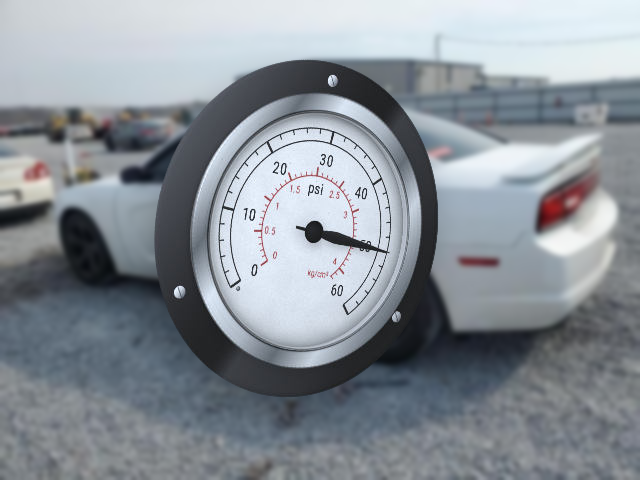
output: **50** psi
